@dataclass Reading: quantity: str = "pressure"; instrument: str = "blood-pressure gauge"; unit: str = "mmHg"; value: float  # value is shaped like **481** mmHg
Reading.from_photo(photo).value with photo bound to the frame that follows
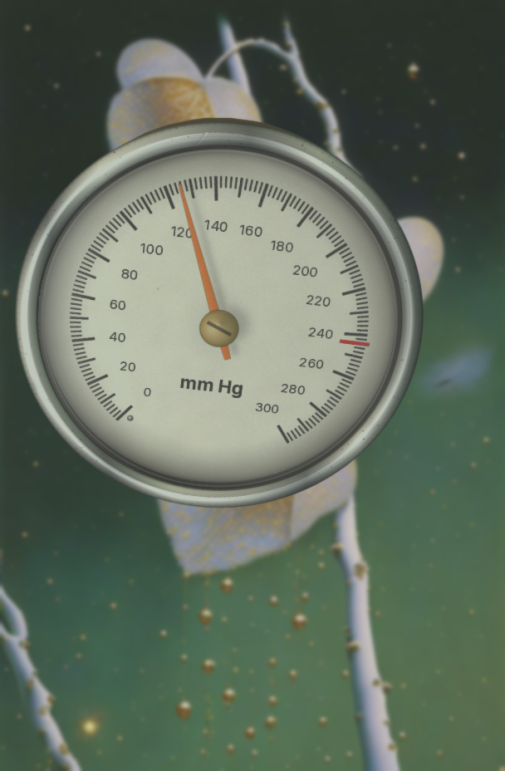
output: **126** mmHg
